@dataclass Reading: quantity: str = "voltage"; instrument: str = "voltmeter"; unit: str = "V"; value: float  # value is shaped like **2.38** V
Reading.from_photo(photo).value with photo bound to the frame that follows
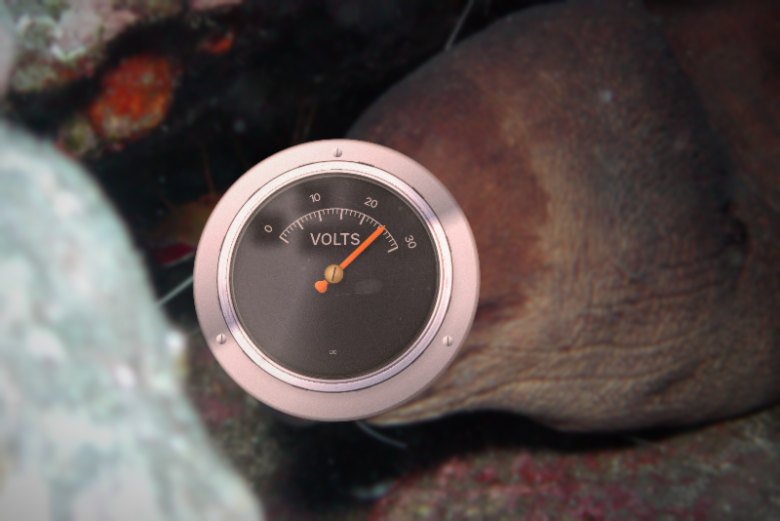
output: **25** V
